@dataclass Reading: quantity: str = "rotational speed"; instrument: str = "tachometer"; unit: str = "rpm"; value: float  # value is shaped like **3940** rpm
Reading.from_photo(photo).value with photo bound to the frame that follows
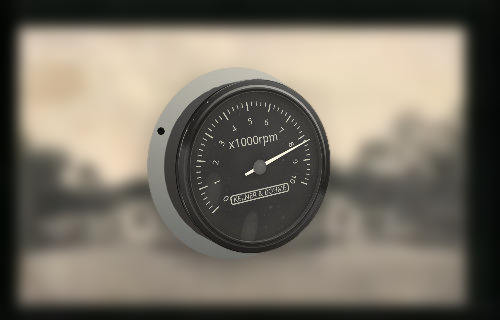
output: **8200** rpm
